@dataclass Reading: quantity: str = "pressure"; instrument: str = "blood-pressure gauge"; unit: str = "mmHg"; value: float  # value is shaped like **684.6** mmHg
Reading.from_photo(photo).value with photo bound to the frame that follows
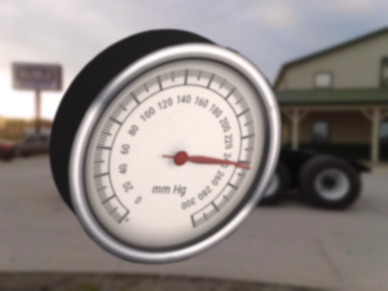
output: **240** mmHg
